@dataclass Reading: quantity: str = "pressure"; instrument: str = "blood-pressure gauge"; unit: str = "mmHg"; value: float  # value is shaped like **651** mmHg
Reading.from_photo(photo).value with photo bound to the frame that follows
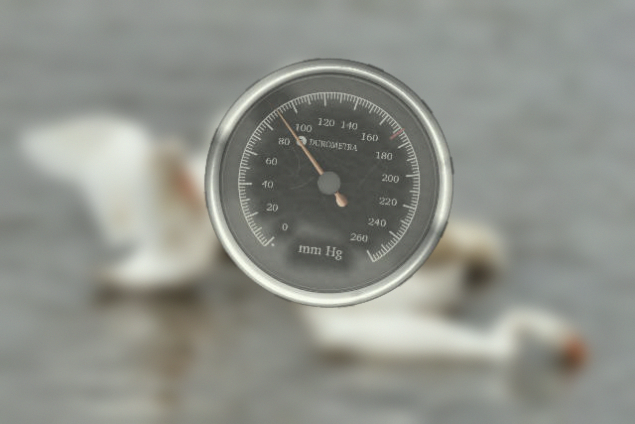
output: **90** mmHg
